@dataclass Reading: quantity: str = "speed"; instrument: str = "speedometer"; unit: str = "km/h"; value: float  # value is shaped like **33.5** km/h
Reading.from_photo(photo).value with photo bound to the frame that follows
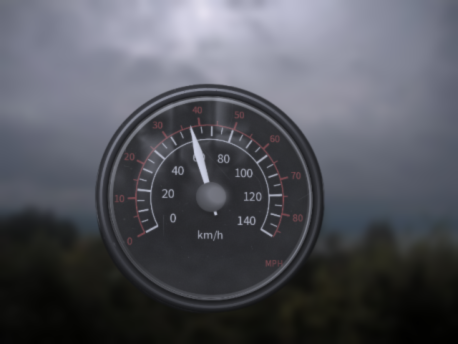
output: **60** km/h
